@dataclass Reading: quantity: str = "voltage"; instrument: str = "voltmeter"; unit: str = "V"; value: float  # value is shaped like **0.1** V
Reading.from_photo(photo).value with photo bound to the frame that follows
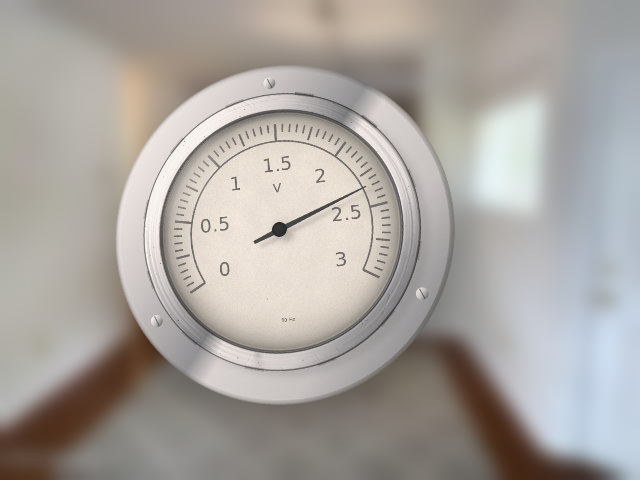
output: **2.35** V
